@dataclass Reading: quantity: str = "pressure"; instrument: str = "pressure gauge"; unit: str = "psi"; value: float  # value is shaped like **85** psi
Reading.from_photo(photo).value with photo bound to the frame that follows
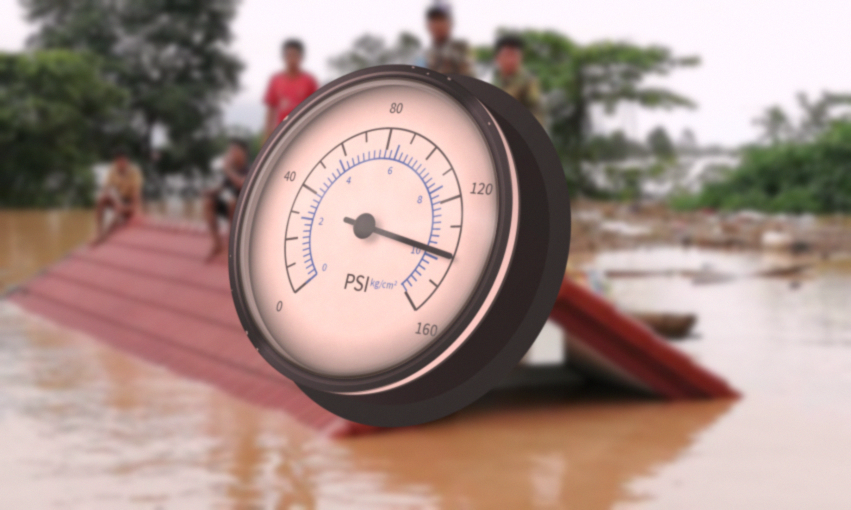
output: **140** psi
